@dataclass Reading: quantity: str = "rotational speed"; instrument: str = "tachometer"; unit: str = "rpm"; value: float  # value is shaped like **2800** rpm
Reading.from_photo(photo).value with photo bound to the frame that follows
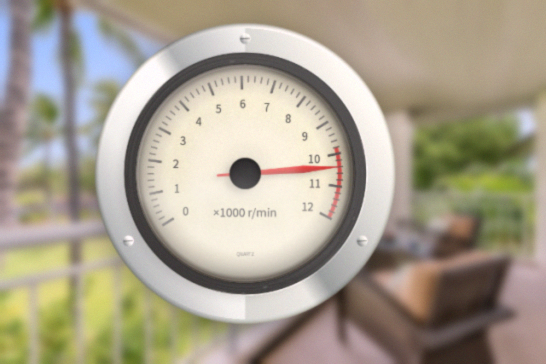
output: **10400** rpm
